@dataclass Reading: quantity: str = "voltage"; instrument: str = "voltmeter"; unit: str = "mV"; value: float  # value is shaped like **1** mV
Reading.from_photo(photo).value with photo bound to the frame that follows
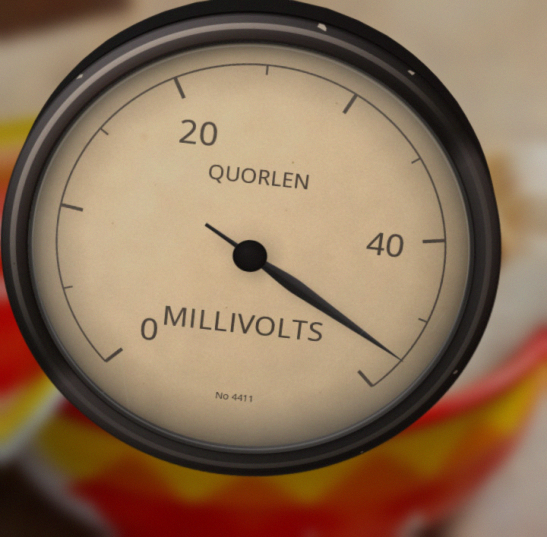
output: **47.5** mV
